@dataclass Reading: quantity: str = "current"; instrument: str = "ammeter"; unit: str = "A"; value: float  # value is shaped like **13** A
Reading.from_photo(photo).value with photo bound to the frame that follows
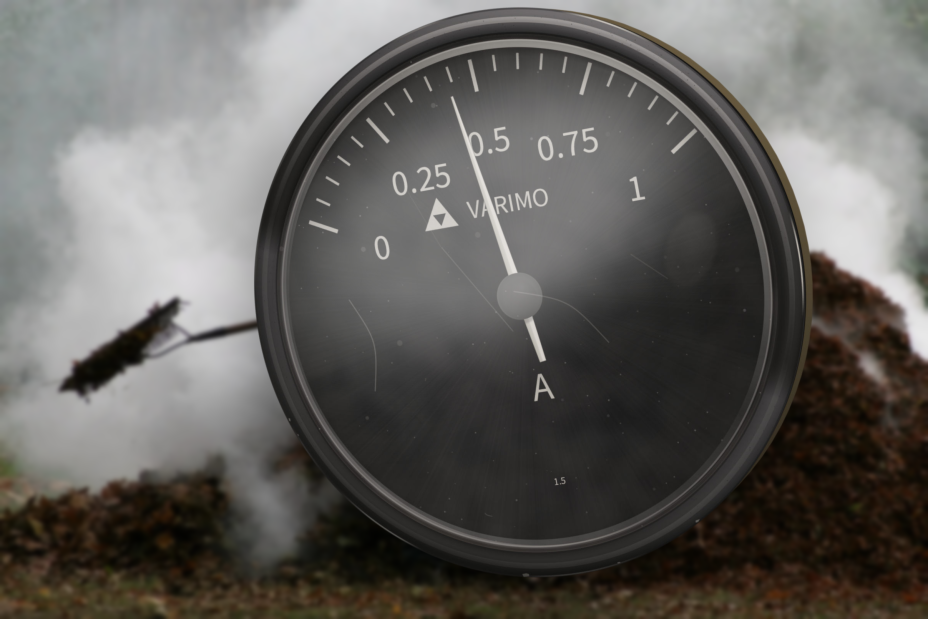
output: **0.45** A
